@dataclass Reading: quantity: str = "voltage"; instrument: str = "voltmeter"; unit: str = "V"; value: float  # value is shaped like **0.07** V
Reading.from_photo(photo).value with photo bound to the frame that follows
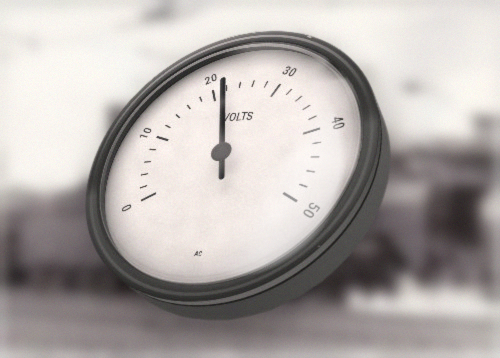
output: **22** V
